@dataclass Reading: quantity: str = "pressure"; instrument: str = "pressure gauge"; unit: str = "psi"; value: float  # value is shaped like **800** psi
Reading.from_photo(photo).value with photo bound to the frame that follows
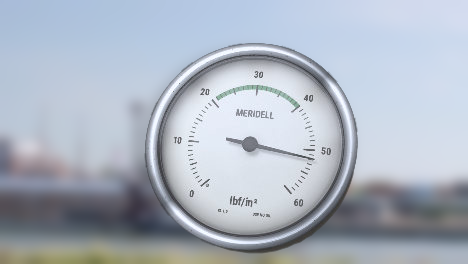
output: **52** psi
